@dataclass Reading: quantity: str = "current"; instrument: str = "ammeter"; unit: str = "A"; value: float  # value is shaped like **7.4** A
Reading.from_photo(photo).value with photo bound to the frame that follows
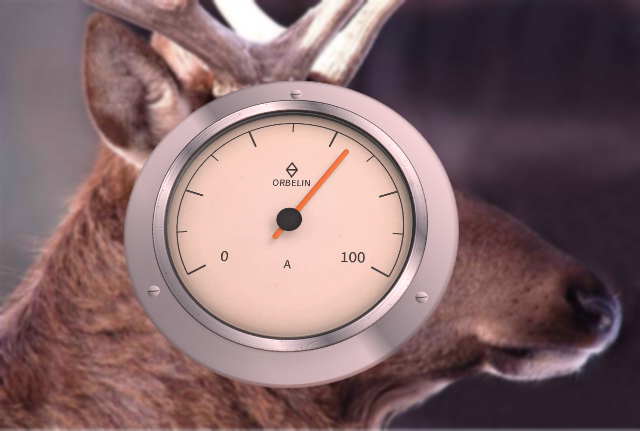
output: **65** A
